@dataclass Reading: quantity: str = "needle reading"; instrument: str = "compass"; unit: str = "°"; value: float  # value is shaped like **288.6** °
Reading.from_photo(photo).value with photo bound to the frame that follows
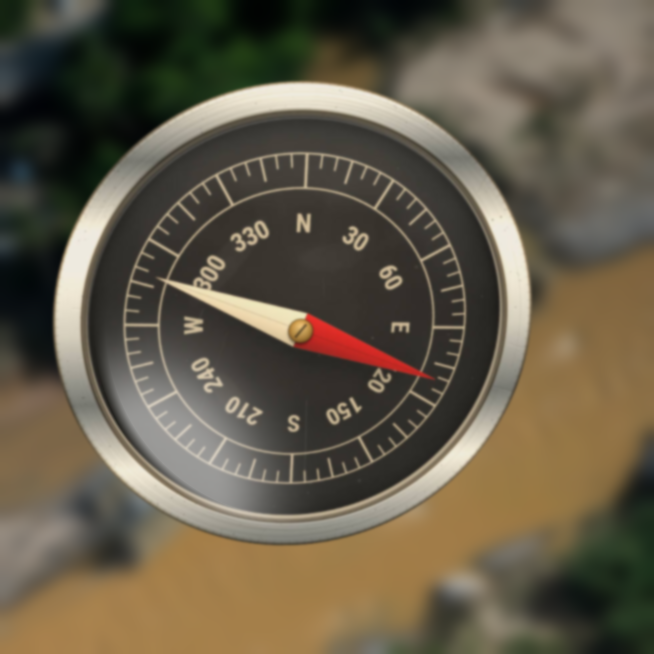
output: **110** °
